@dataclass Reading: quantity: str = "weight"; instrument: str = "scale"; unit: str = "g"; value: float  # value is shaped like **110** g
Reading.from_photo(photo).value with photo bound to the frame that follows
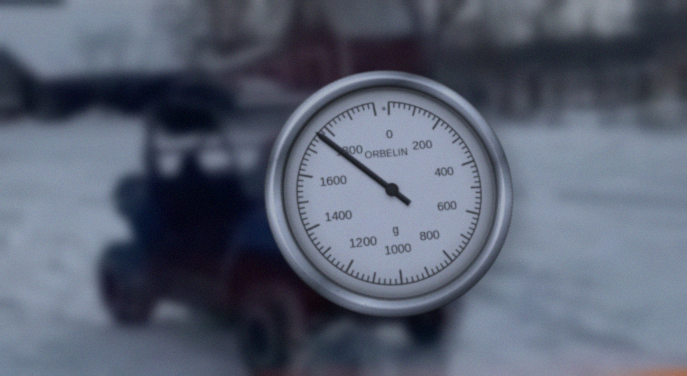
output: **1760** g
